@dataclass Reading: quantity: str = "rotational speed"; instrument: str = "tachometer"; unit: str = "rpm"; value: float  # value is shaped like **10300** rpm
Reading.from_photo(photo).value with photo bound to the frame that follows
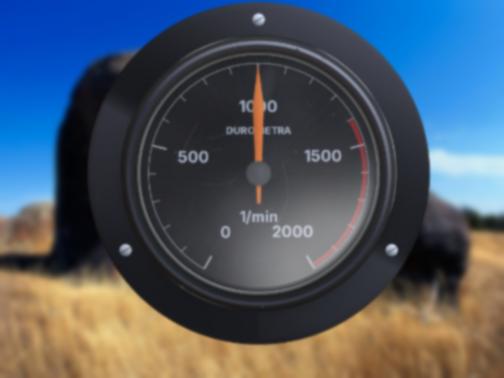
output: **1000** rpm
